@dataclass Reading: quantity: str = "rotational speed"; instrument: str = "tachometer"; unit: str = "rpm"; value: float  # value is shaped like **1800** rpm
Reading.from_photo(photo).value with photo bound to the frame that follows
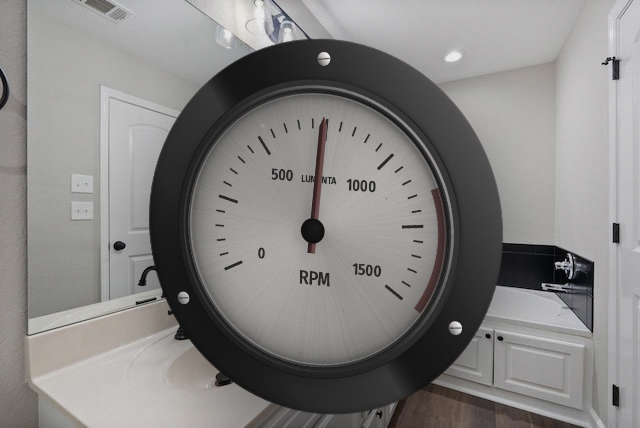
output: **750** rpm
